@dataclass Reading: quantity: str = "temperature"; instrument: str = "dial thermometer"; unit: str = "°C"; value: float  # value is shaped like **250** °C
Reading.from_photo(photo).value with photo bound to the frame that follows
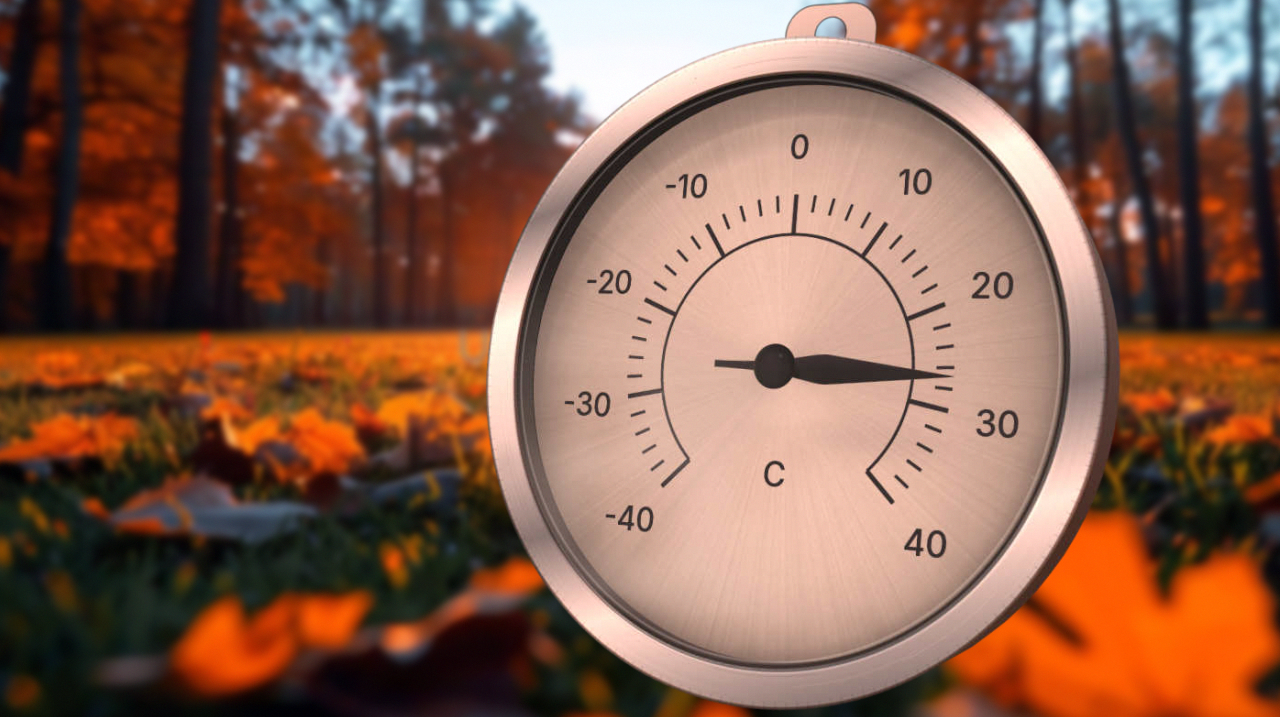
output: **27** °C
